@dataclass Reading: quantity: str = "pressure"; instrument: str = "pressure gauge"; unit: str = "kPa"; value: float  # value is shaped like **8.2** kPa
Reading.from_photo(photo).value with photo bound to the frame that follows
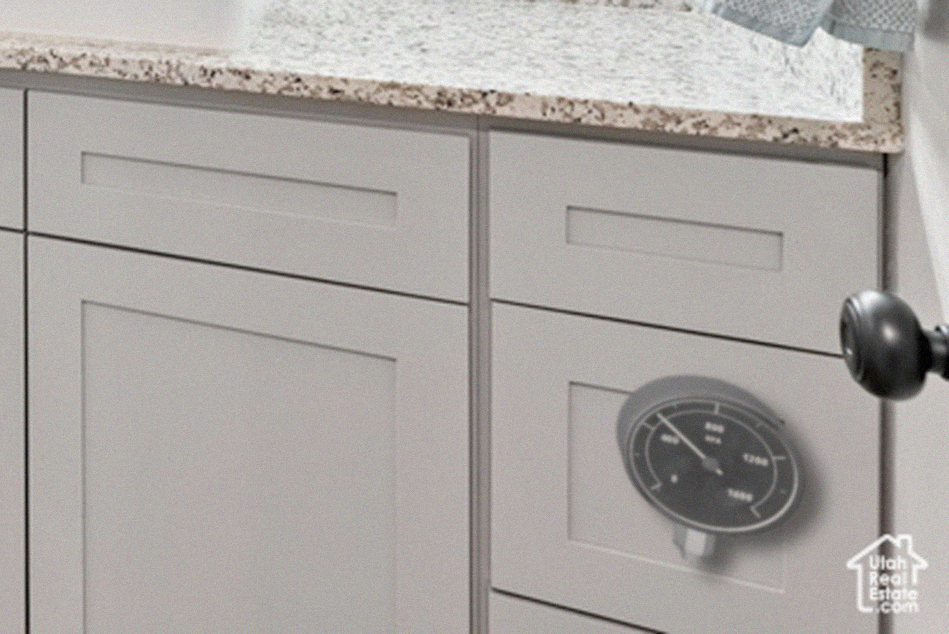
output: **500** kPa
